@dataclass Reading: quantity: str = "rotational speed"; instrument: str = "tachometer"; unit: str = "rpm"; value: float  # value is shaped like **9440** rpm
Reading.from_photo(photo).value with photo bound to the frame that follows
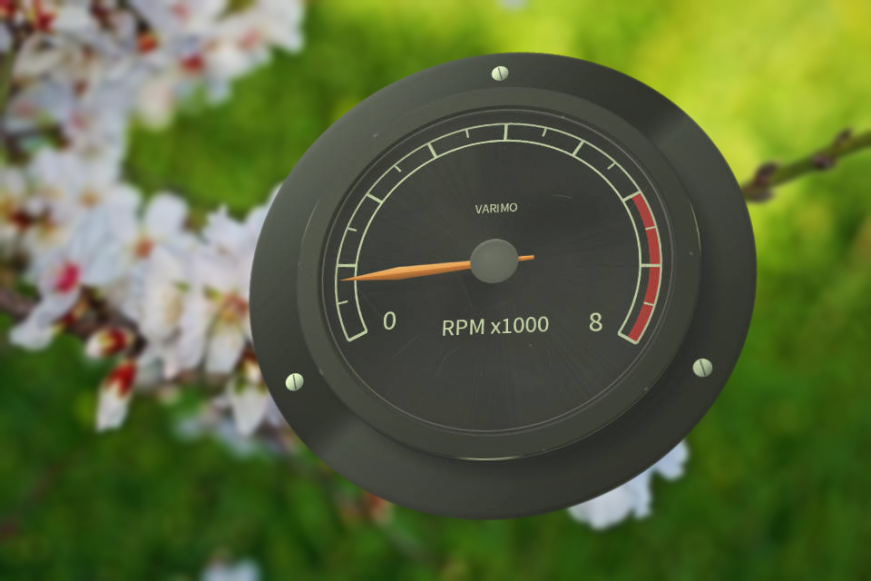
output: **750** rpm
